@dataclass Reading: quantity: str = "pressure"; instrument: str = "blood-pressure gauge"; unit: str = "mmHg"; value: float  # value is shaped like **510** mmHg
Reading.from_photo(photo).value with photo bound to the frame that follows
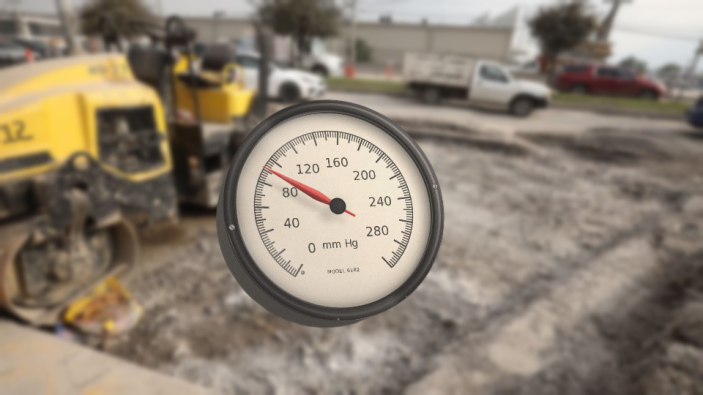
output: **90** mmHg
